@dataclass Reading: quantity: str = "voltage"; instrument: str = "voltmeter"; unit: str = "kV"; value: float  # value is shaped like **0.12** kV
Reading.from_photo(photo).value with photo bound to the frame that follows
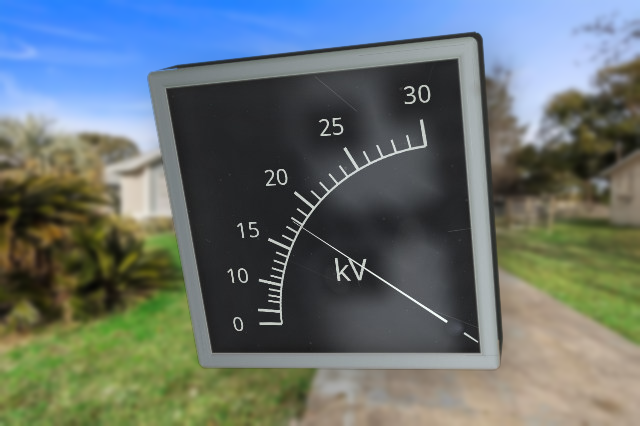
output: **18** kV
